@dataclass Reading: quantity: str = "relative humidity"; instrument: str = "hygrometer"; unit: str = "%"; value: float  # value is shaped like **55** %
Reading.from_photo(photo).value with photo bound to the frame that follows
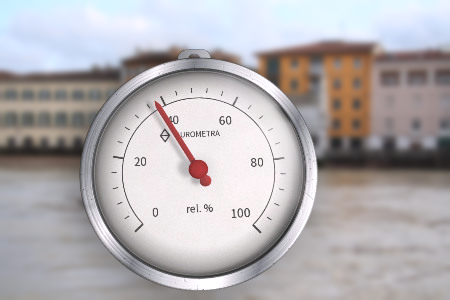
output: **38** %
